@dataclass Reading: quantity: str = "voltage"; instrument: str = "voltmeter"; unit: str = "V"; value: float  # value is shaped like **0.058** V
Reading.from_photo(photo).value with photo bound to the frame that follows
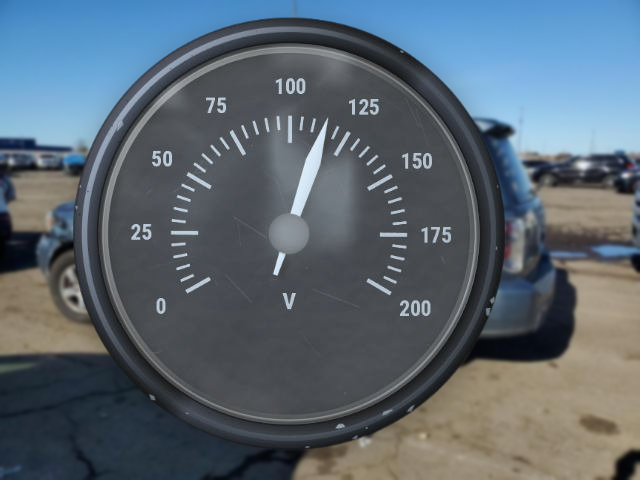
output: **115** V
